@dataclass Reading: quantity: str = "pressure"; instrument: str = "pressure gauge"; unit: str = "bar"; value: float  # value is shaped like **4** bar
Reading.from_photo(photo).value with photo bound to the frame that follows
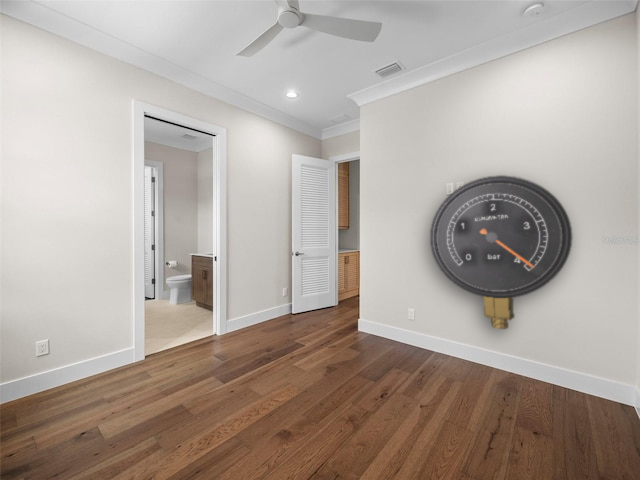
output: **3.9** bar
